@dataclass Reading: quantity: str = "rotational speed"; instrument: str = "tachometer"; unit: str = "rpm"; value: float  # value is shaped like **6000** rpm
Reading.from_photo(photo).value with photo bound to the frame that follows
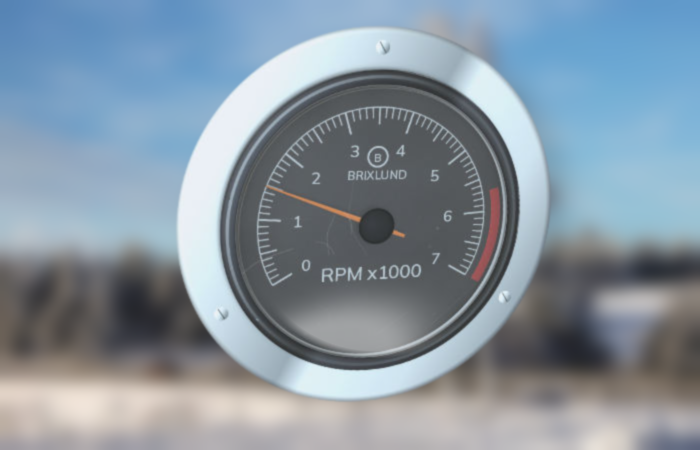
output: **1500** rpm
